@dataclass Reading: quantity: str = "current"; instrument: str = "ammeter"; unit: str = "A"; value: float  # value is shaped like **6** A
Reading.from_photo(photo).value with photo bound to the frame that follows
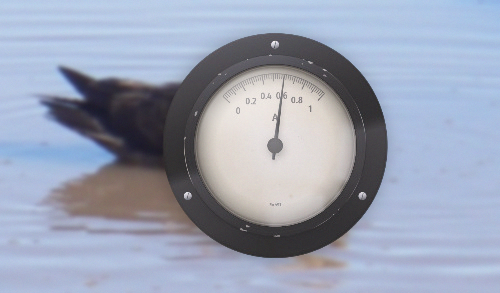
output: **0.6** A
